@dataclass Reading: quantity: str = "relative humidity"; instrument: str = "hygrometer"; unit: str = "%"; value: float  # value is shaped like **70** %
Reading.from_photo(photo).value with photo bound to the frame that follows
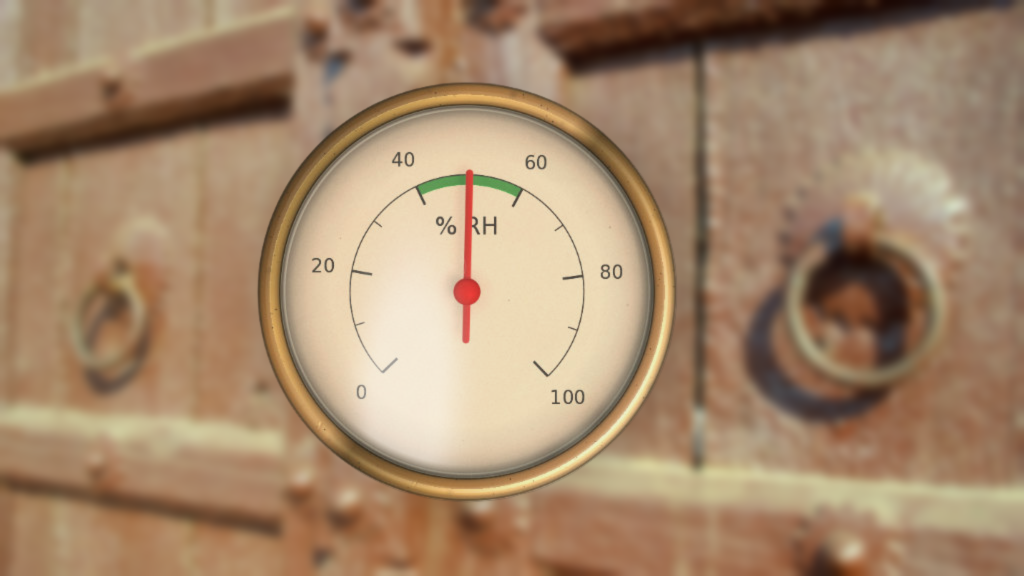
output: **50** %
